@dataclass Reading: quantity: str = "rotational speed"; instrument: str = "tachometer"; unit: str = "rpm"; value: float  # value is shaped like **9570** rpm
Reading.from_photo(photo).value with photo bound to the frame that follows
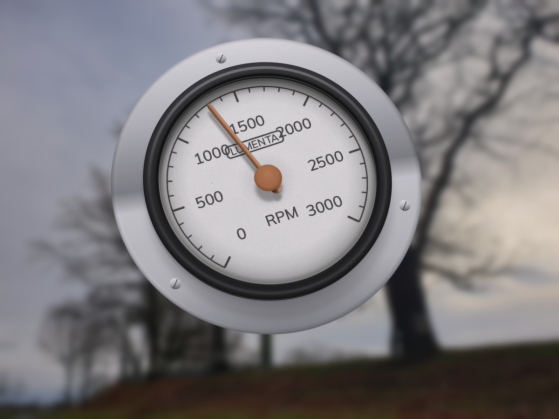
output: **1300** rpm
